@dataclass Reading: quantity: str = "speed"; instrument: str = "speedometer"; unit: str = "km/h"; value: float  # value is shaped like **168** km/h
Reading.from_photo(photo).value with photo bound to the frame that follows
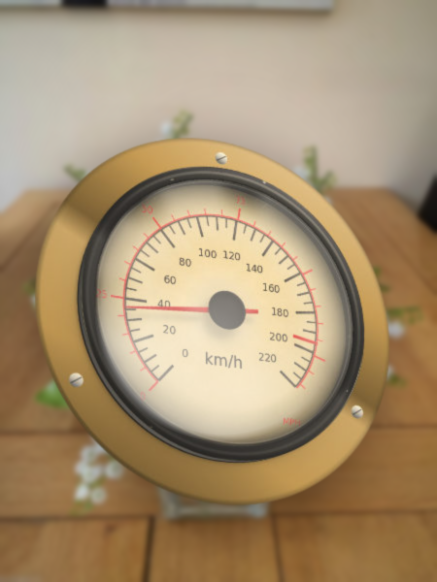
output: **35** km/h
